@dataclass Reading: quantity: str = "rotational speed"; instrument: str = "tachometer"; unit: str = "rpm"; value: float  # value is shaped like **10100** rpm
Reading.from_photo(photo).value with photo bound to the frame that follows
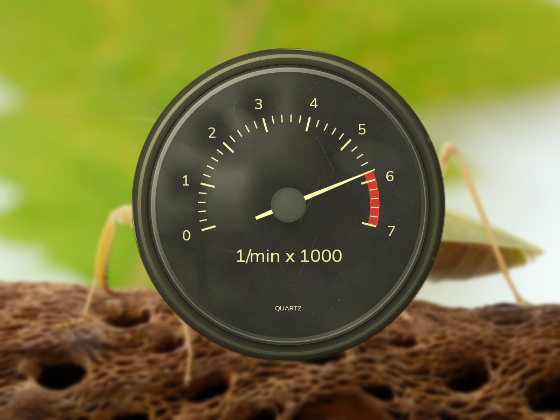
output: **5800** rpm
